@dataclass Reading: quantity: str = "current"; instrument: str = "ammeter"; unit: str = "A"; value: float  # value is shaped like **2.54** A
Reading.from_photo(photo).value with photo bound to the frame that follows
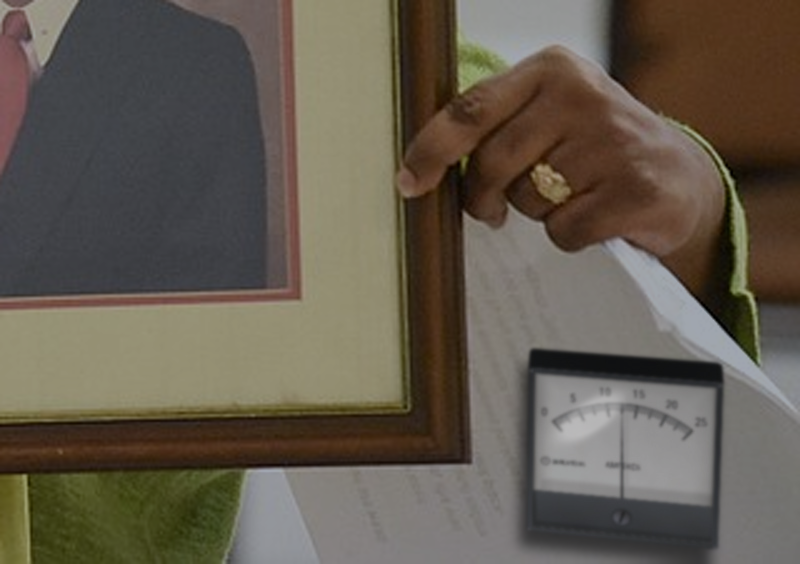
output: **12.5** A
